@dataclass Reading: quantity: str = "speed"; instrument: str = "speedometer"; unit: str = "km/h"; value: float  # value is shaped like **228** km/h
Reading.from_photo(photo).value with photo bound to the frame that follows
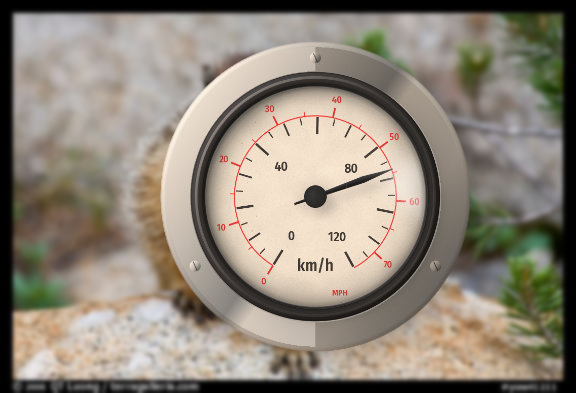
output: **87.5** km/h
